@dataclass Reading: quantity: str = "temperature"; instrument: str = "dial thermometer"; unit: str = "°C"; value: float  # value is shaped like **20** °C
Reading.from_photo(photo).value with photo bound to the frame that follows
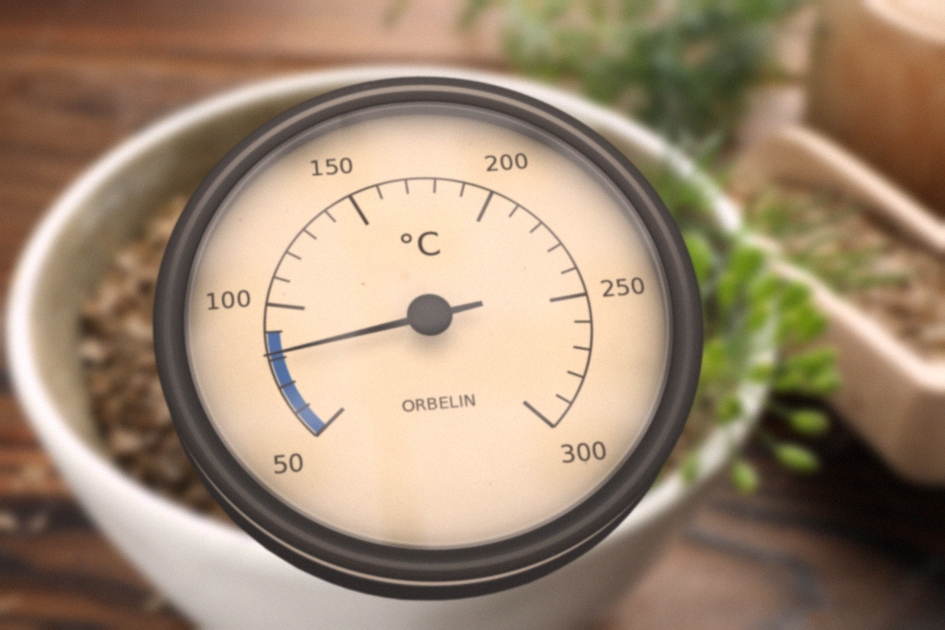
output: **80** °C
